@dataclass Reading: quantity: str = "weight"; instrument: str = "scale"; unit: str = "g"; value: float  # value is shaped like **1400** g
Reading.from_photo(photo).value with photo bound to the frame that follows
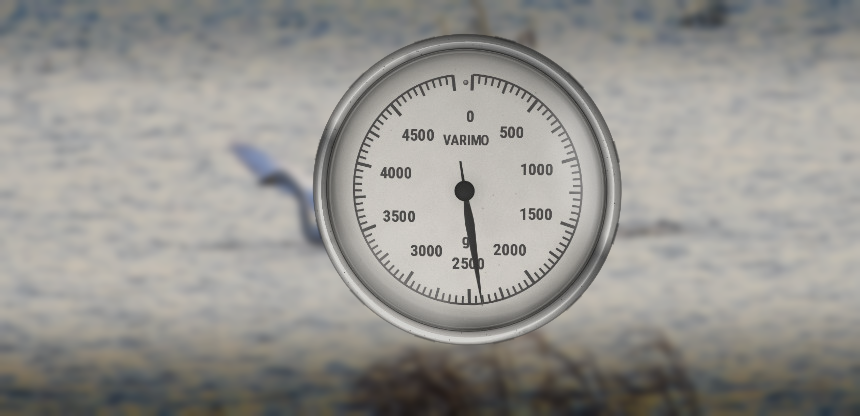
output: **2400** g
